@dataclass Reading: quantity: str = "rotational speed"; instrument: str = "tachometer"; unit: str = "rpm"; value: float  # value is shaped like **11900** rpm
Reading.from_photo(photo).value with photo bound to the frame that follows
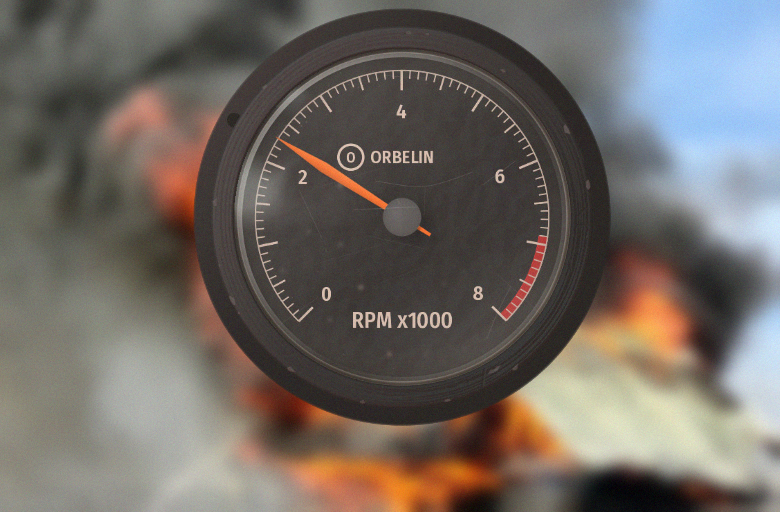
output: **2300** rpm
